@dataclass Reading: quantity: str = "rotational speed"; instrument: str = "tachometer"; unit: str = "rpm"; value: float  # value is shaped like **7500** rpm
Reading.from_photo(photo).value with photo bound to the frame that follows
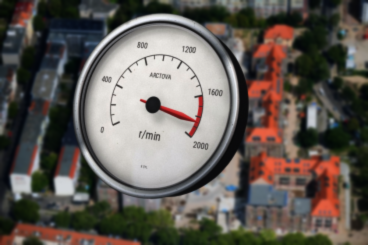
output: **1850** rpm
